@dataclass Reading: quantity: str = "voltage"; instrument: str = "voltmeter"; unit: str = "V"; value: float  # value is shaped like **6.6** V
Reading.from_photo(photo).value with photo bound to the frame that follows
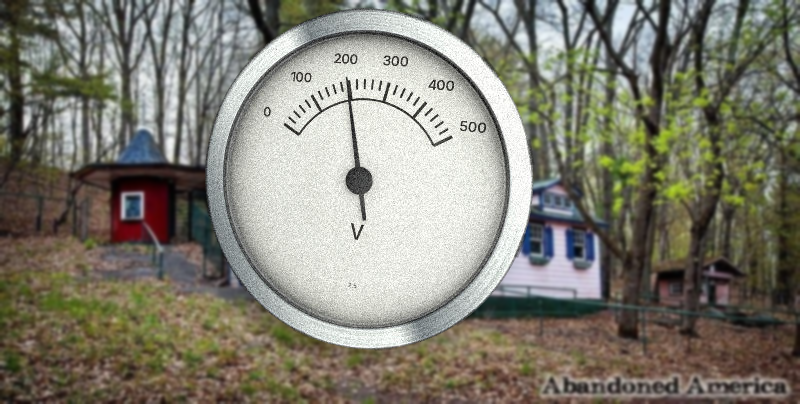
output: **200** V
